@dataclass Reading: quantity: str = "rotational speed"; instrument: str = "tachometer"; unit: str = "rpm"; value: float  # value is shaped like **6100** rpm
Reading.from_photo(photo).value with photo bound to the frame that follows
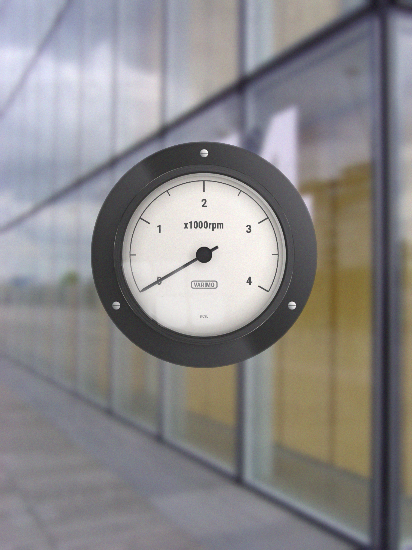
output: **0** rpm
